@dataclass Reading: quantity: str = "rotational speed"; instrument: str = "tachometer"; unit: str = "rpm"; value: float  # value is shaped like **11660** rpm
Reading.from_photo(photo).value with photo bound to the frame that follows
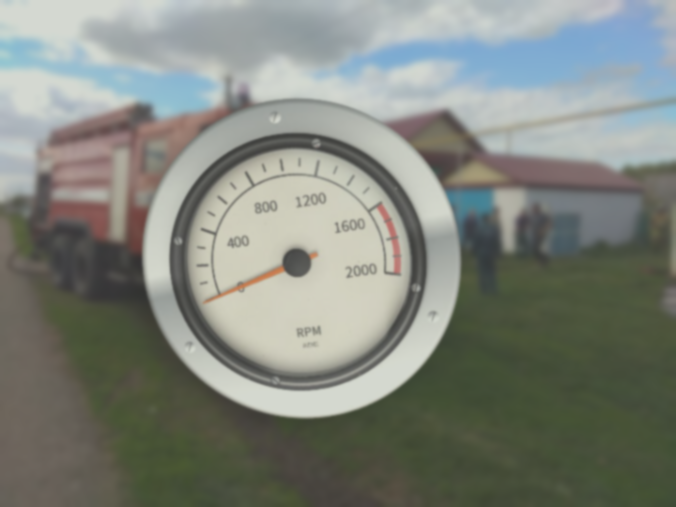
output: **0** rpm
